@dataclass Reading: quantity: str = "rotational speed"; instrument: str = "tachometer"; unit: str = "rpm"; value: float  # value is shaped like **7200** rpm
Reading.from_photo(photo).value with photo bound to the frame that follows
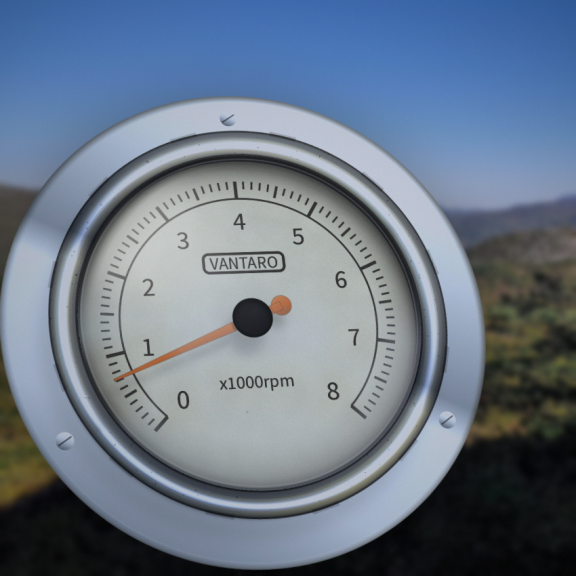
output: **700** rpm
